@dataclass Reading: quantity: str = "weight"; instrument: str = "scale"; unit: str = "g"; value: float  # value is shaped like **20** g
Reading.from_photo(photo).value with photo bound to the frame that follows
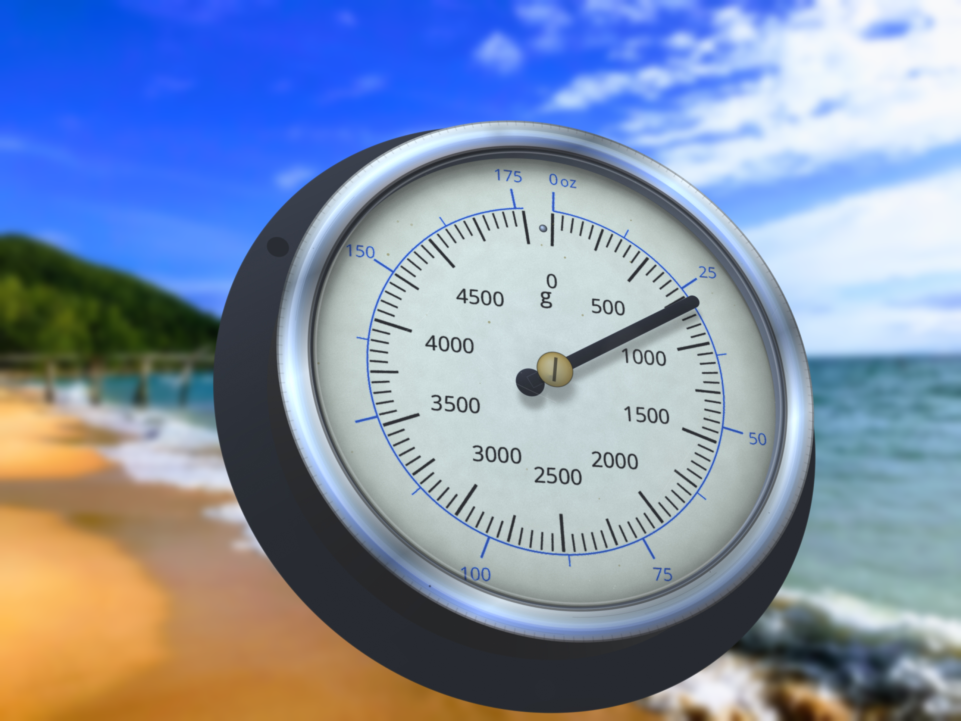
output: **800** g
